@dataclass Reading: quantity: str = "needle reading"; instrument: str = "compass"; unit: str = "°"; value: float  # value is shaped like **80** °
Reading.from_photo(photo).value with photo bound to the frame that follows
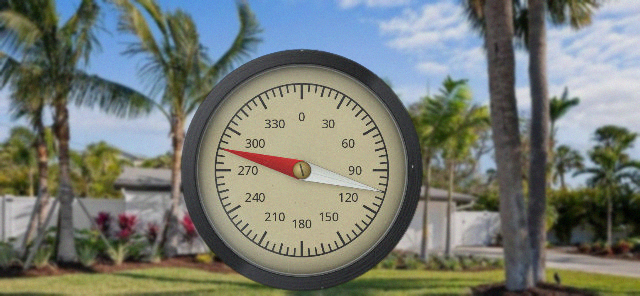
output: **285** °
